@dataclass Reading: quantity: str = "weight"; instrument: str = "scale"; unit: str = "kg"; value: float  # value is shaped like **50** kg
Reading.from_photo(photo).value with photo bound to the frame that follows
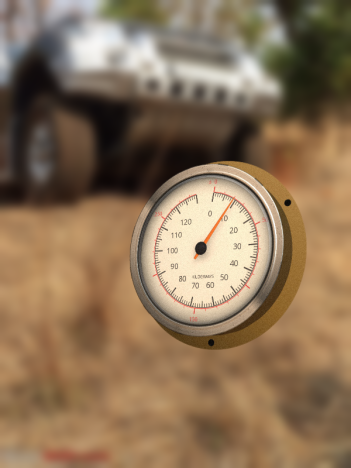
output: **10** kg
